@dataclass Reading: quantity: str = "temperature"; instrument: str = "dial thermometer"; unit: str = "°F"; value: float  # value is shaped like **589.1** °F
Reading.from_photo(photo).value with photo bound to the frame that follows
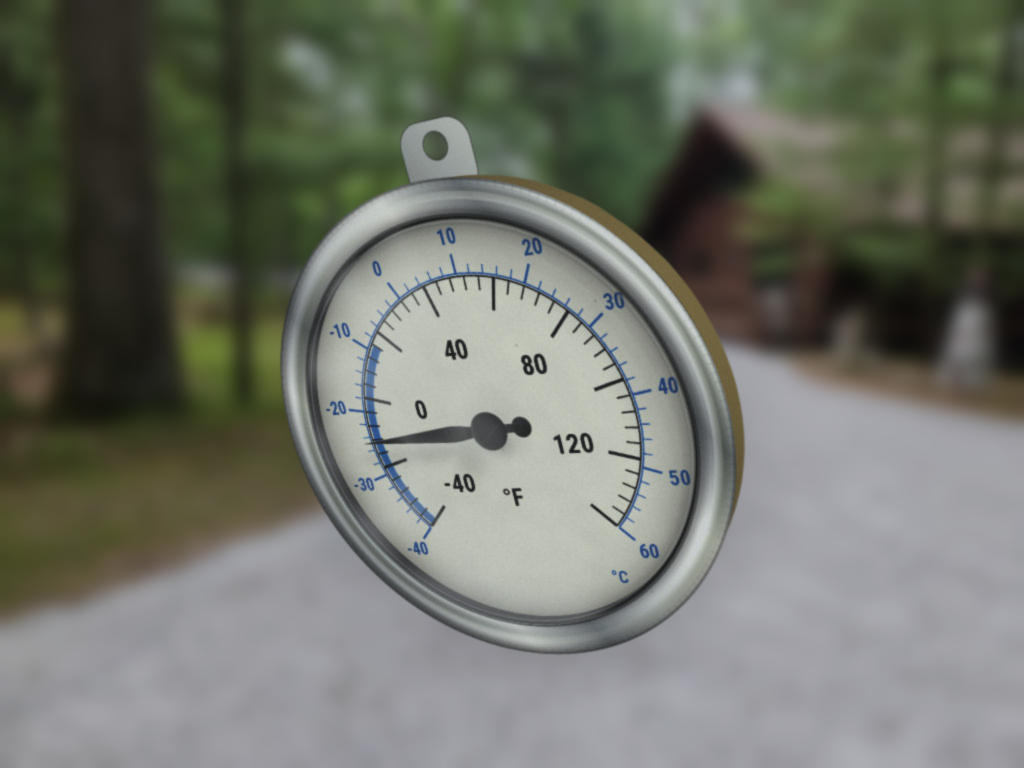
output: **-12** °F
